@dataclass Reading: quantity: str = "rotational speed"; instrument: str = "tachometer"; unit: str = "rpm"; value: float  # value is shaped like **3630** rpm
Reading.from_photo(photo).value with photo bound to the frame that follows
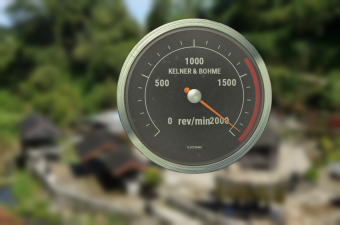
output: **1950** rpm
